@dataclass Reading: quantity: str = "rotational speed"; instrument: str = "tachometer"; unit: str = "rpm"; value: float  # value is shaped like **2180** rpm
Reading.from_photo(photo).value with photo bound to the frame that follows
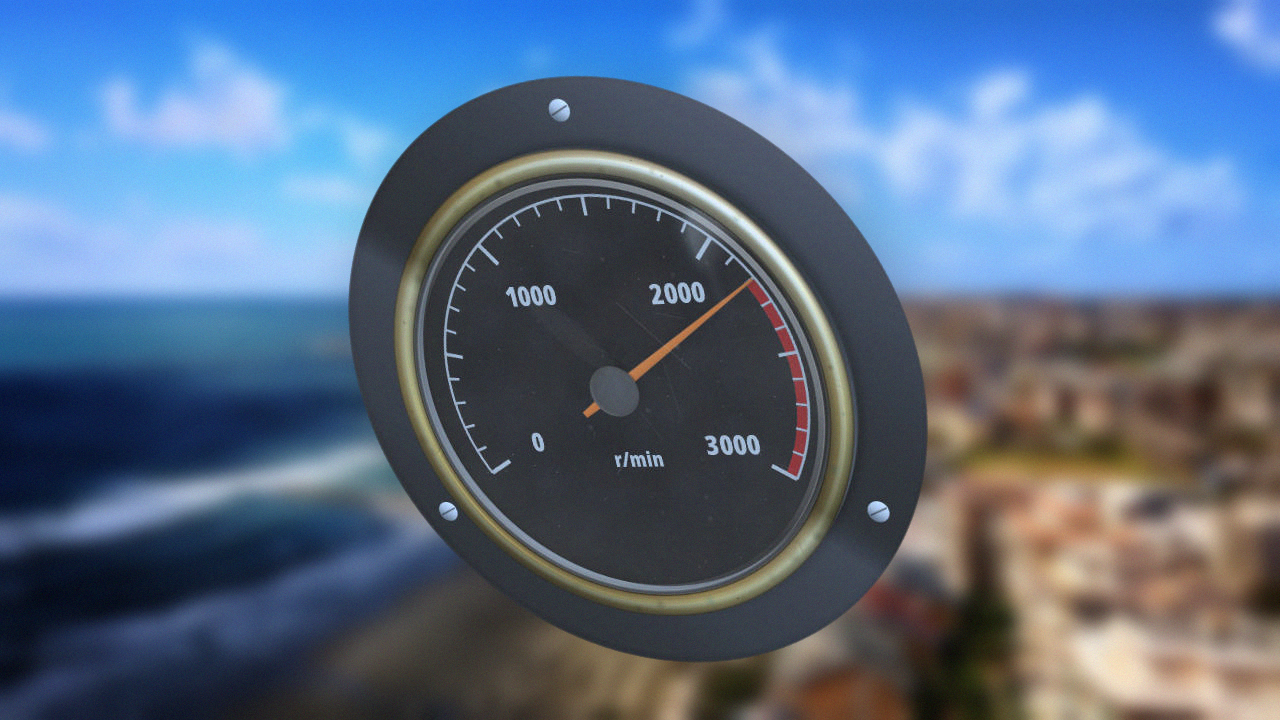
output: **2200** rpm
